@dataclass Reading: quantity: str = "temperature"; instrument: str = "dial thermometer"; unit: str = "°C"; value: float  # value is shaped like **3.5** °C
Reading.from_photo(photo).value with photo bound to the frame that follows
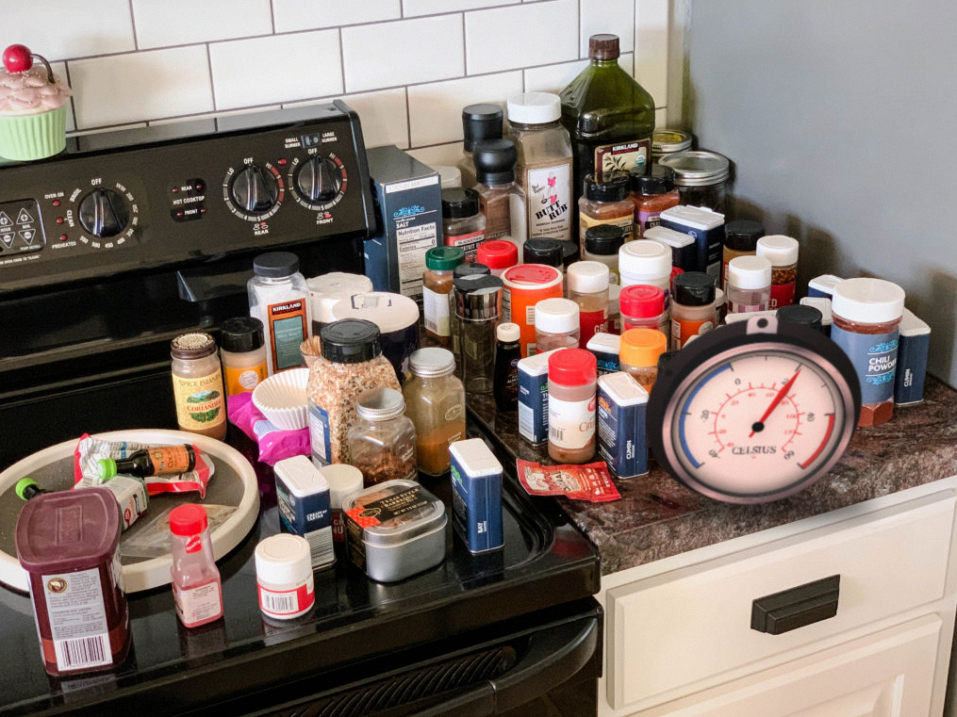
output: **20** °C
